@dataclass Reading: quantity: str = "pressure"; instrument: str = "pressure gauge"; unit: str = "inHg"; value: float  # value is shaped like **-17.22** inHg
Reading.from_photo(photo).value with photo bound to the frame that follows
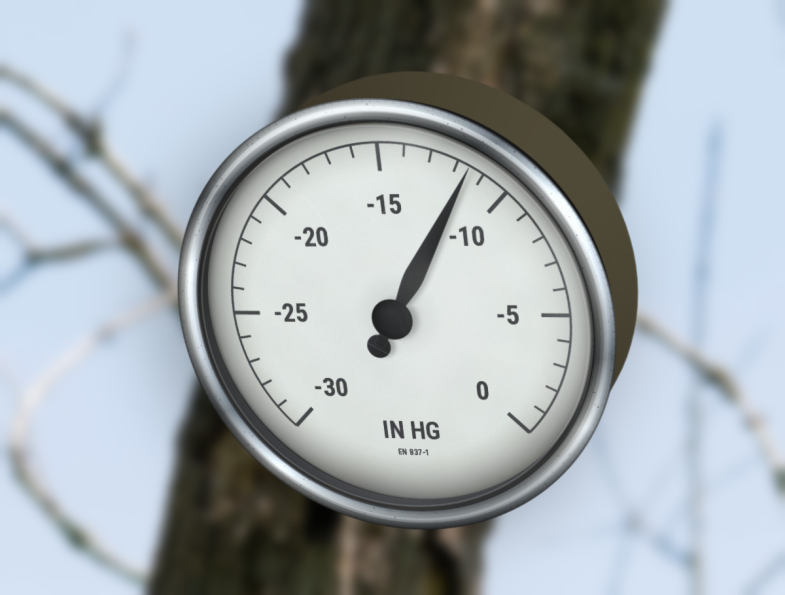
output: **-11.5** inHg
